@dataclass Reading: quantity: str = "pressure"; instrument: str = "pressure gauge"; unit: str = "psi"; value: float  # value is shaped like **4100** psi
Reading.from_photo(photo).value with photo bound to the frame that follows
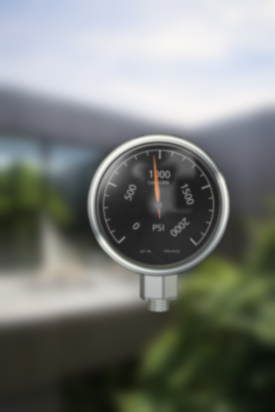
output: **950** psi
